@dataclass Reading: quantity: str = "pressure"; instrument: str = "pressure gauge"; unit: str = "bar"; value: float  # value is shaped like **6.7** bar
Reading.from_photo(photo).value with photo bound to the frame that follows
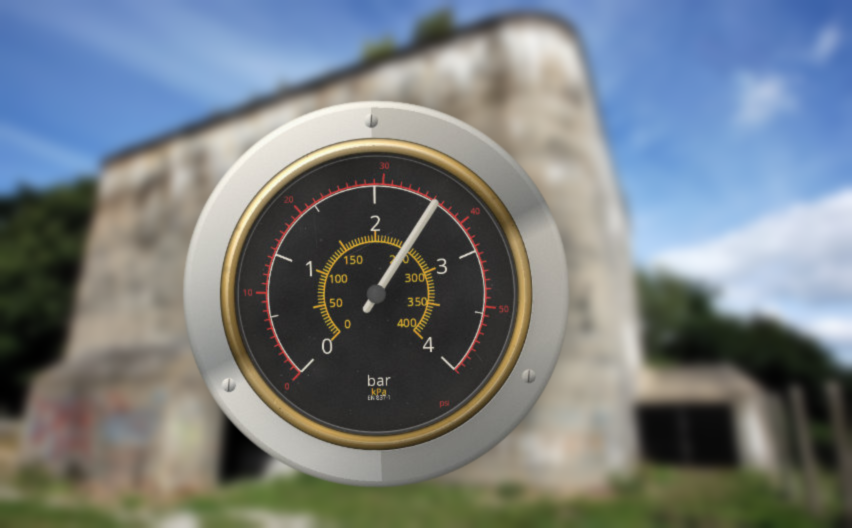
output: **2.5** bar
